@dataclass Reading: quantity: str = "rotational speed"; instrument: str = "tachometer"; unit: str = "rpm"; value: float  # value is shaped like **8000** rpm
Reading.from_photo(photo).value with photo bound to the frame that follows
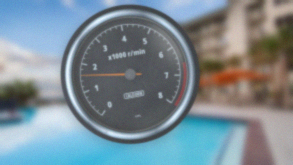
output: **1600** rpm
